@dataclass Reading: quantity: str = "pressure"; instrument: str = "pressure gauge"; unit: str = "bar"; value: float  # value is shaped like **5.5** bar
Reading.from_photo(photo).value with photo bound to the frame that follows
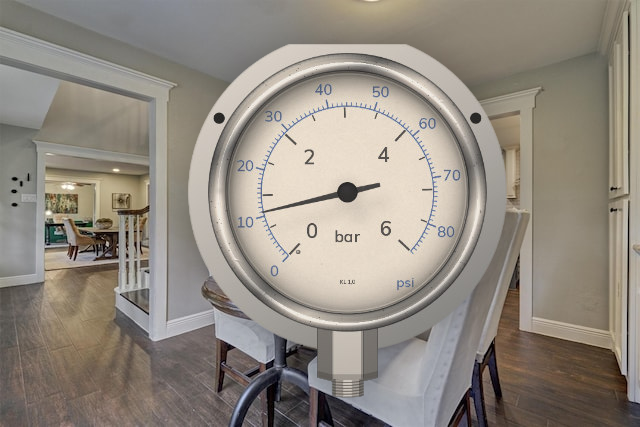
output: **0.75** bar
